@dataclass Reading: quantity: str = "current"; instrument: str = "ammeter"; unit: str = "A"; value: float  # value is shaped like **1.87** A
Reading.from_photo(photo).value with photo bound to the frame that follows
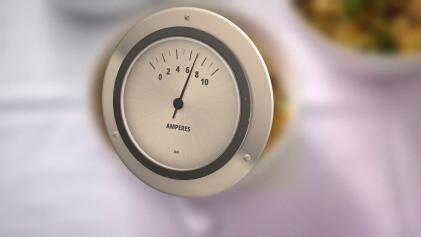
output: **7** A
